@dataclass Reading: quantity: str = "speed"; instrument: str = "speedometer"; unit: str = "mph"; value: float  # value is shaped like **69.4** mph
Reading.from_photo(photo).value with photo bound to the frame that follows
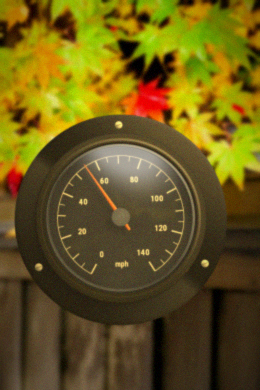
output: **55** mph
